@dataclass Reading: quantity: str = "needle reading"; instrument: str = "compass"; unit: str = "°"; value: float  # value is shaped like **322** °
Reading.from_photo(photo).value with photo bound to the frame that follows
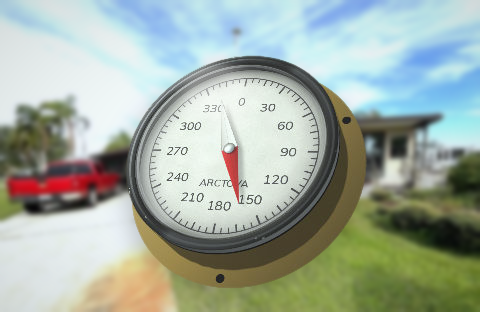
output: **160** °
